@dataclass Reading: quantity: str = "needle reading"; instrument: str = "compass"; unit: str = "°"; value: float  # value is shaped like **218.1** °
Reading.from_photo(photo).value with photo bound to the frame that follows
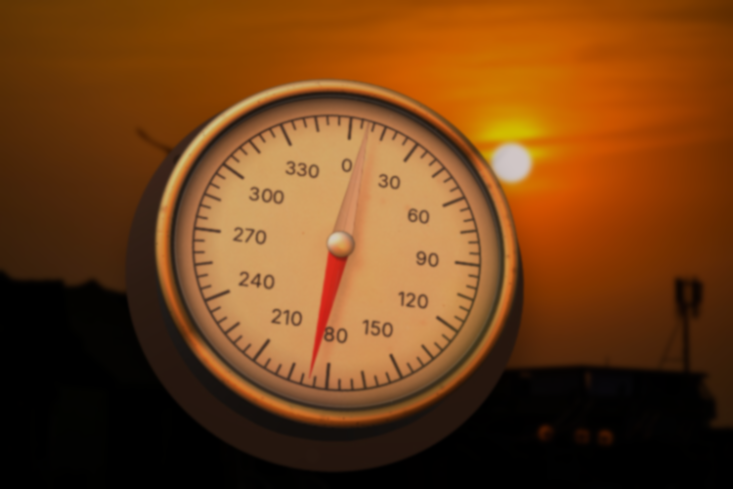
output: **187.5** °
